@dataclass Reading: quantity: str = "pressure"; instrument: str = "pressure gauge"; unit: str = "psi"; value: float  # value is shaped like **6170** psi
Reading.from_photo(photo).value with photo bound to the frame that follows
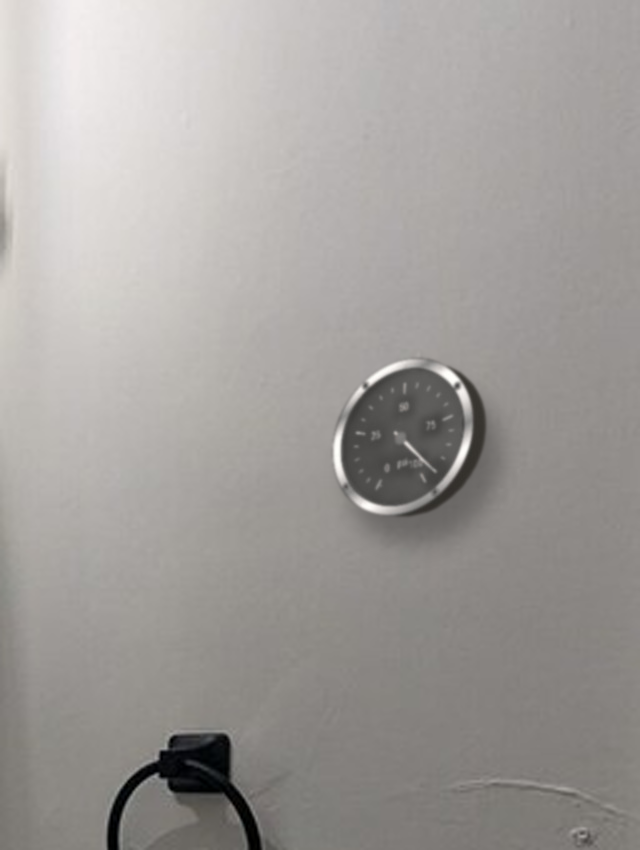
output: **95** psi
